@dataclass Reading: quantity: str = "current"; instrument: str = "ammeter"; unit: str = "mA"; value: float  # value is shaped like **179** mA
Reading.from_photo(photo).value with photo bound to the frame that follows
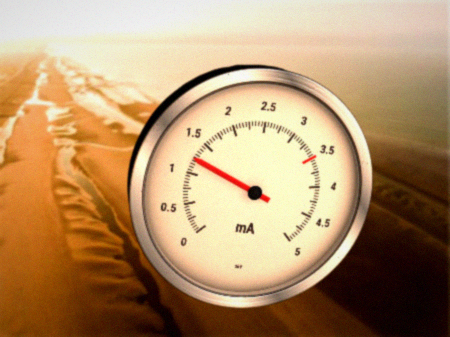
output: **1.25** mA
